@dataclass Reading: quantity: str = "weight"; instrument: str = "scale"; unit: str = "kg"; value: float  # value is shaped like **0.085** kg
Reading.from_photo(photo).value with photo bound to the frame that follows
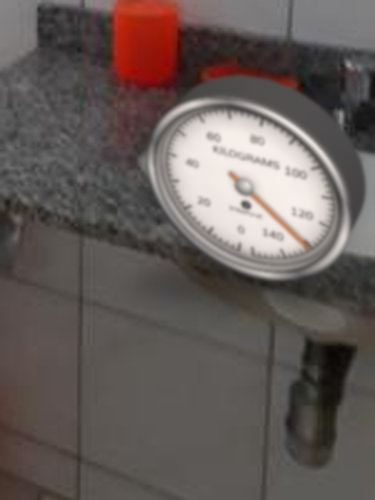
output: **130** kg
